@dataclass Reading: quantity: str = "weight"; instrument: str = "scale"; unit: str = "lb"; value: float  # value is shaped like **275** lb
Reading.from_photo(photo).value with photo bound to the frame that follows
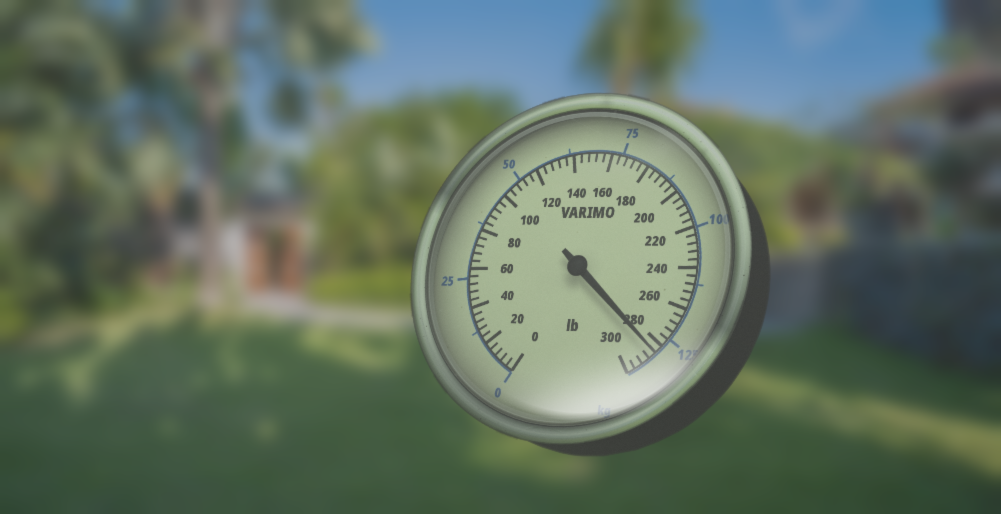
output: **284** lb
